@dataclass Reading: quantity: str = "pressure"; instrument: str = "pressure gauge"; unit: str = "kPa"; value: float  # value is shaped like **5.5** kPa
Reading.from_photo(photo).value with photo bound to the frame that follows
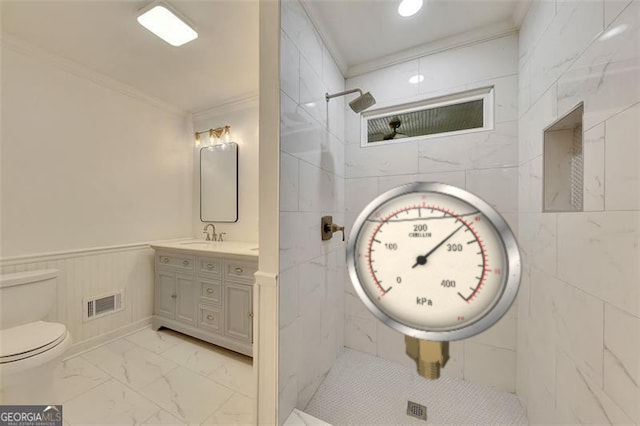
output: **270** kPa
